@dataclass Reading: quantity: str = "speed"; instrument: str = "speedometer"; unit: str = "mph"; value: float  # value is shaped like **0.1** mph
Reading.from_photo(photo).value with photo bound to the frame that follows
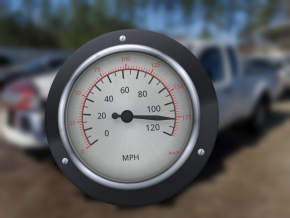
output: **110** mph
